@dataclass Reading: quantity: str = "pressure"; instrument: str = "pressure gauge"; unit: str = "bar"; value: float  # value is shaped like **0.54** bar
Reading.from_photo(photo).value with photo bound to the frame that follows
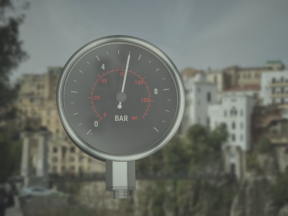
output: **5.5** bar
